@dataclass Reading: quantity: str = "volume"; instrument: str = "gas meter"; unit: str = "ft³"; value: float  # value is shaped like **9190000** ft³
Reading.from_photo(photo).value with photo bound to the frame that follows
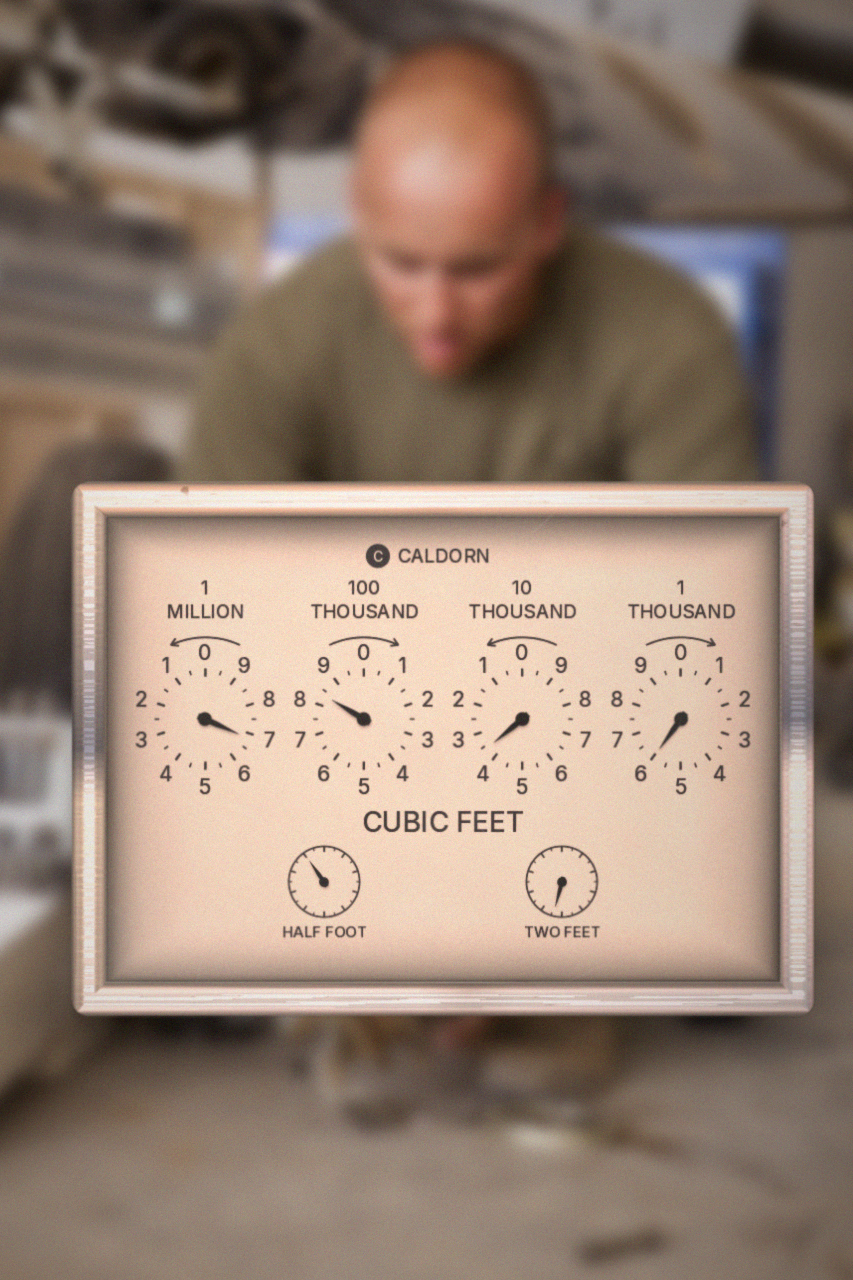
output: **683600** ft³
